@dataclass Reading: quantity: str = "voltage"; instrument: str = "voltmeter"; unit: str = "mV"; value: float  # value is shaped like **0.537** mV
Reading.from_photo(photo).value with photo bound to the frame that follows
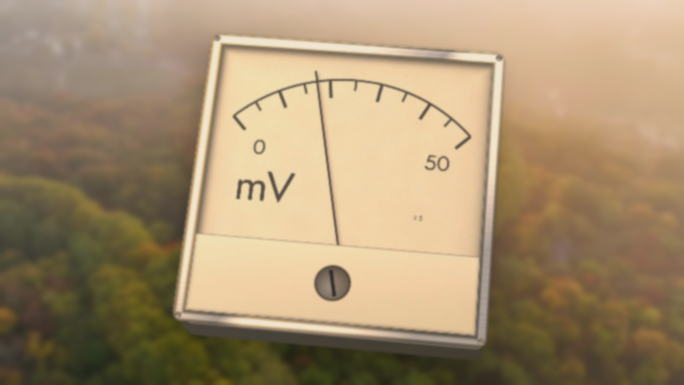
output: **17.5** mV
